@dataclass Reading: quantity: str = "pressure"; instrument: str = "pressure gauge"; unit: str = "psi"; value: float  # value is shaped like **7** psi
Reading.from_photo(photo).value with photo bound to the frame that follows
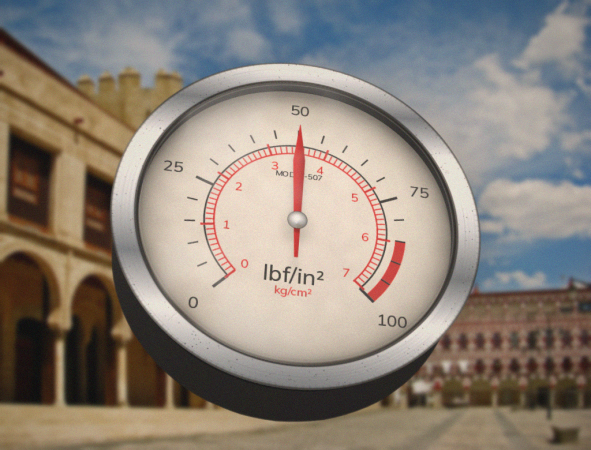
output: **50** psi
